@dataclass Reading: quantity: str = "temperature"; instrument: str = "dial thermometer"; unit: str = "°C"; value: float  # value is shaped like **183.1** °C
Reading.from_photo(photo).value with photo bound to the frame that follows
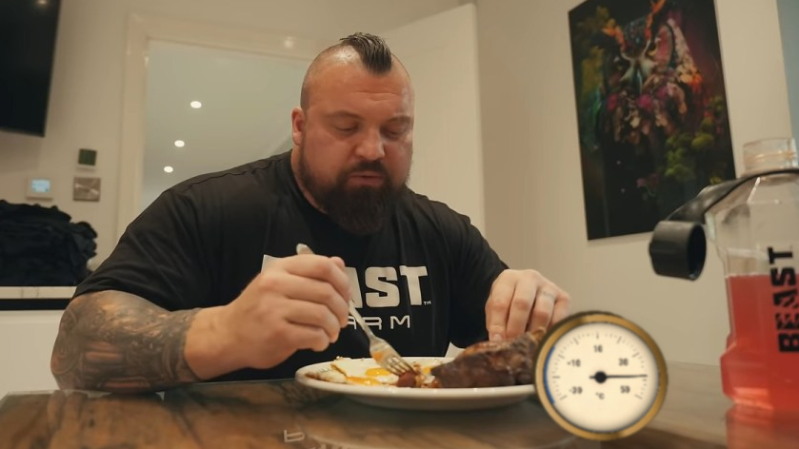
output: **40** °C
